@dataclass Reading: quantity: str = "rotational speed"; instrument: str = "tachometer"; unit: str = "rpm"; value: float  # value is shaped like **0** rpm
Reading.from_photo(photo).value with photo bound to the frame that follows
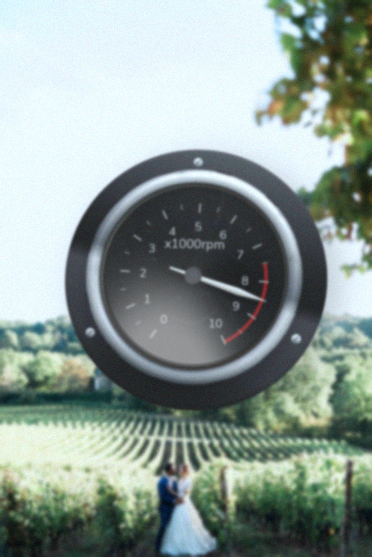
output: **8500** rpm
